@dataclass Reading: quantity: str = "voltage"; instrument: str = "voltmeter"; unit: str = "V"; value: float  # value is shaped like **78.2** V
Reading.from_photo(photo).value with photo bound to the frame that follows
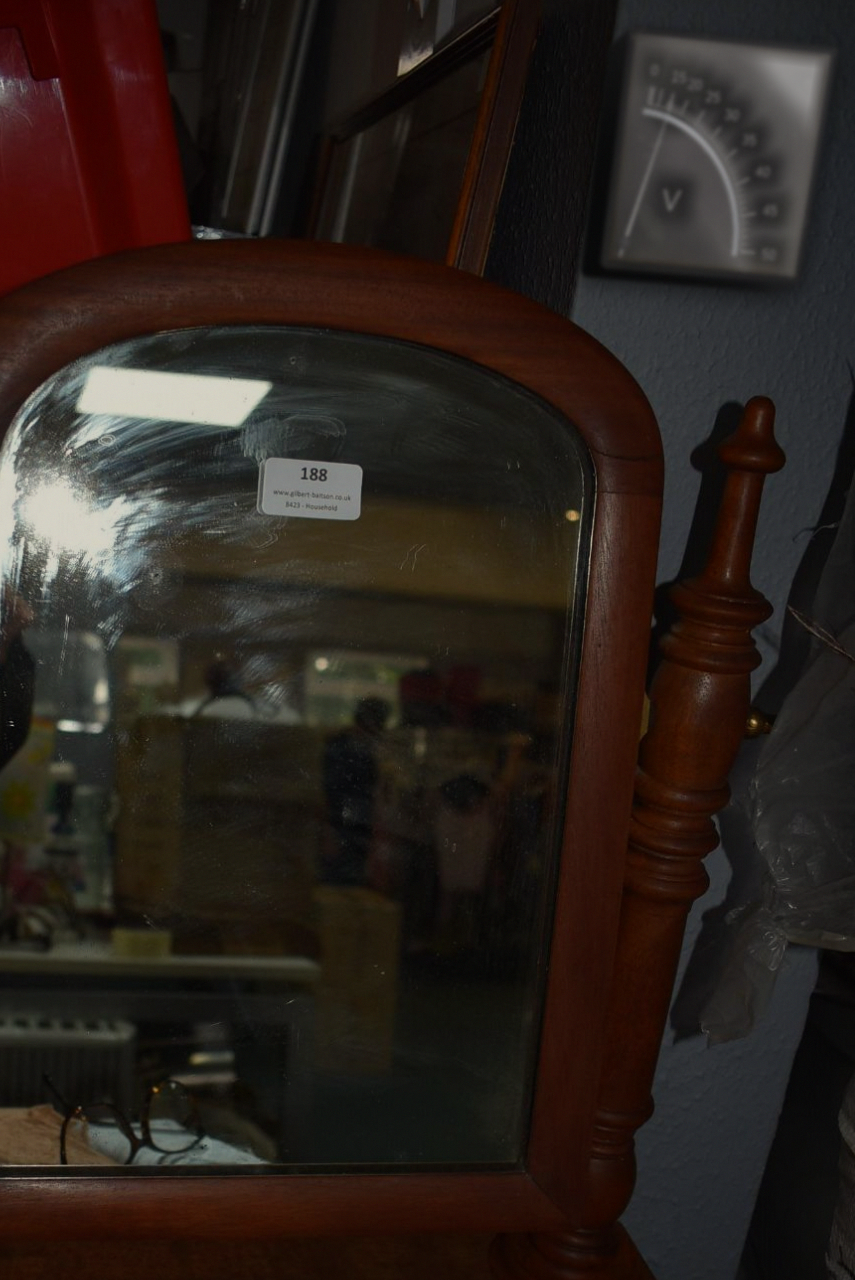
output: **15** V
